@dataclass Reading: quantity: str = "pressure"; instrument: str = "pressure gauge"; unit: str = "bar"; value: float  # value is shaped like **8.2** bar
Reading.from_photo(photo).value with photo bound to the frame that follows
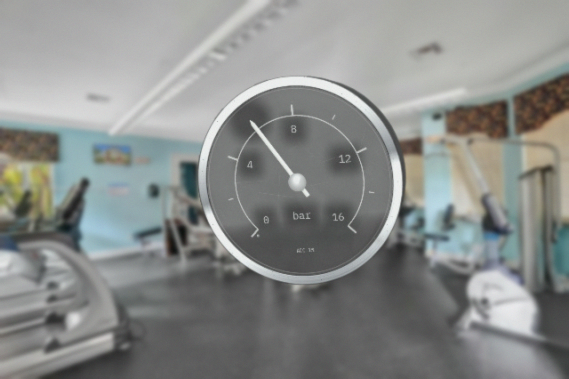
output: **6** bar
